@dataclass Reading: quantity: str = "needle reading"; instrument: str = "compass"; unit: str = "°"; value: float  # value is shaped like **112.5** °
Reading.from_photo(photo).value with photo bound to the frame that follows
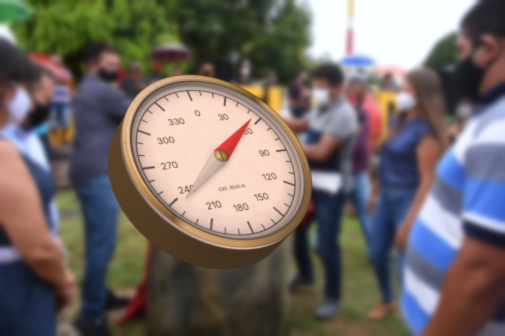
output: **55** °
